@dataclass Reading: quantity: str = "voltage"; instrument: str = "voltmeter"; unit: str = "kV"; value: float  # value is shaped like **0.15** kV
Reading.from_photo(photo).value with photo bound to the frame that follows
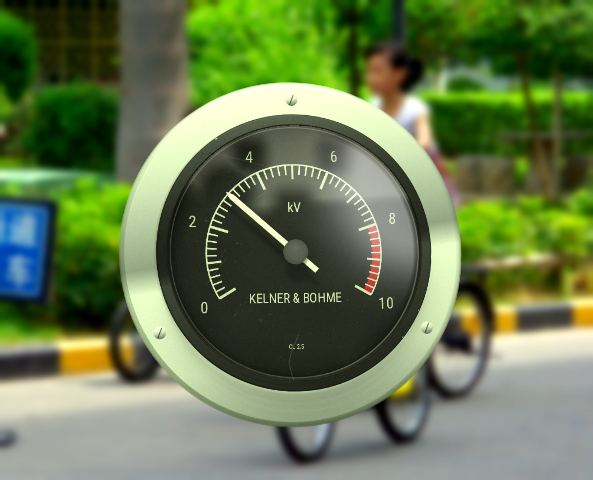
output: **3** kV
